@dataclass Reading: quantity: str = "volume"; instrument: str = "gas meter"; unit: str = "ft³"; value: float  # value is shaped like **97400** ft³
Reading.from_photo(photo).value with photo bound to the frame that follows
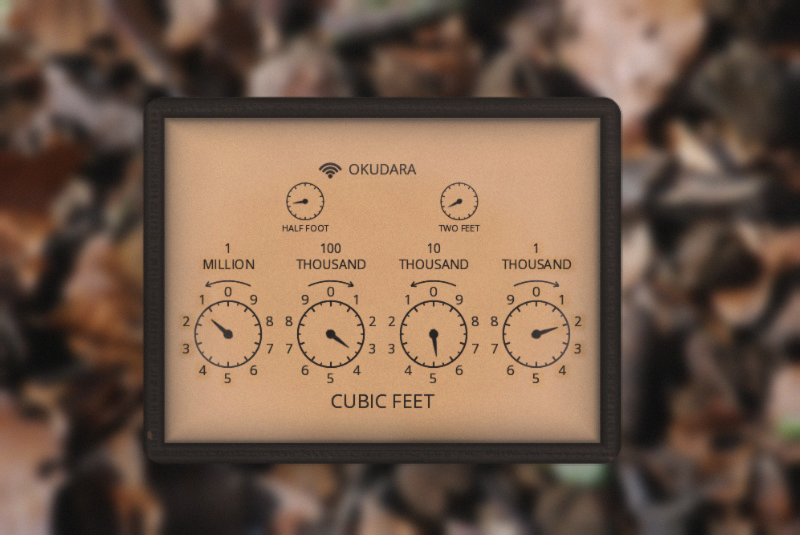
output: **135200** ft³
